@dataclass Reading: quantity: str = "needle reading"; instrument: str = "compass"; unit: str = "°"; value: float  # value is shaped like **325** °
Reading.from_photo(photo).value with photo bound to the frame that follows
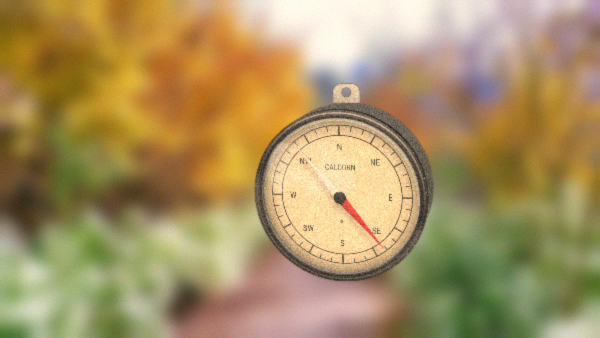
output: **140** °
